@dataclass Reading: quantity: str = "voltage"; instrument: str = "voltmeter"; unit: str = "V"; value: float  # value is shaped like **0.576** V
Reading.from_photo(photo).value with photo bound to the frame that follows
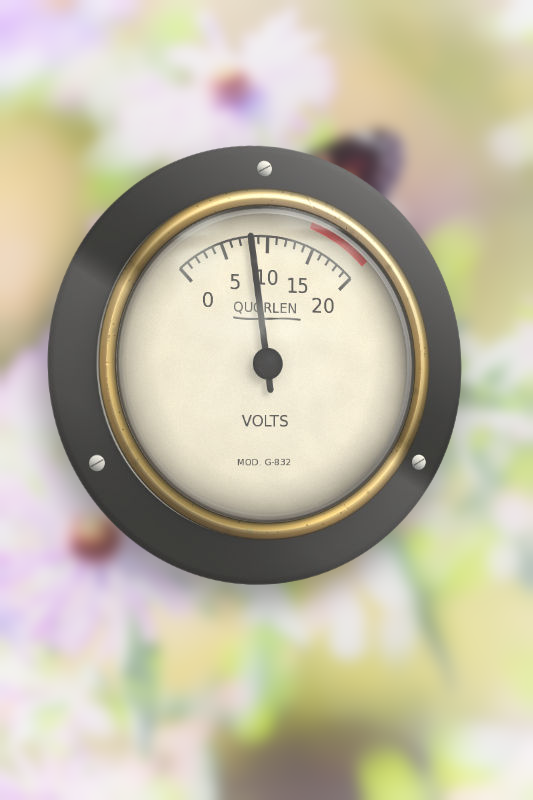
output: **8** V
